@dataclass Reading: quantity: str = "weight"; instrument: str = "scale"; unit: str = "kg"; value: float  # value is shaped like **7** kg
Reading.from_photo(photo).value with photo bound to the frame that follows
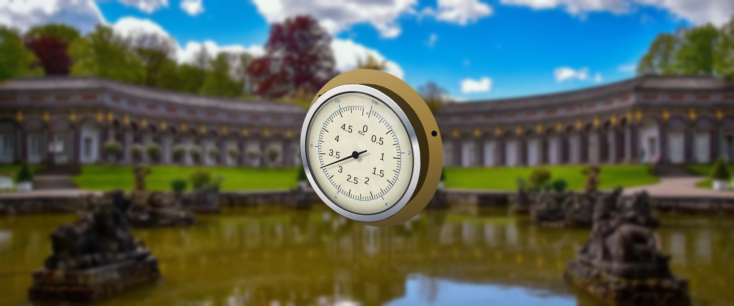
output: **3.25** kg
